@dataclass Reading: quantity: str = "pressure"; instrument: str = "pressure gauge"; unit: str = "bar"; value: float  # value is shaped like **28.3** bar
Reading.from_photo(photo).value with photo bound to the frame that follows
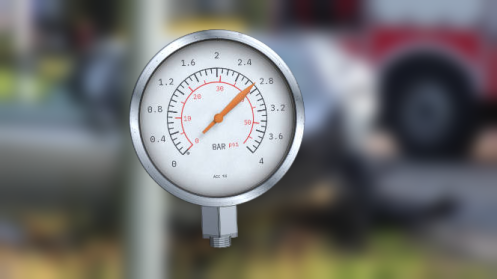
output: **2.7** bar
